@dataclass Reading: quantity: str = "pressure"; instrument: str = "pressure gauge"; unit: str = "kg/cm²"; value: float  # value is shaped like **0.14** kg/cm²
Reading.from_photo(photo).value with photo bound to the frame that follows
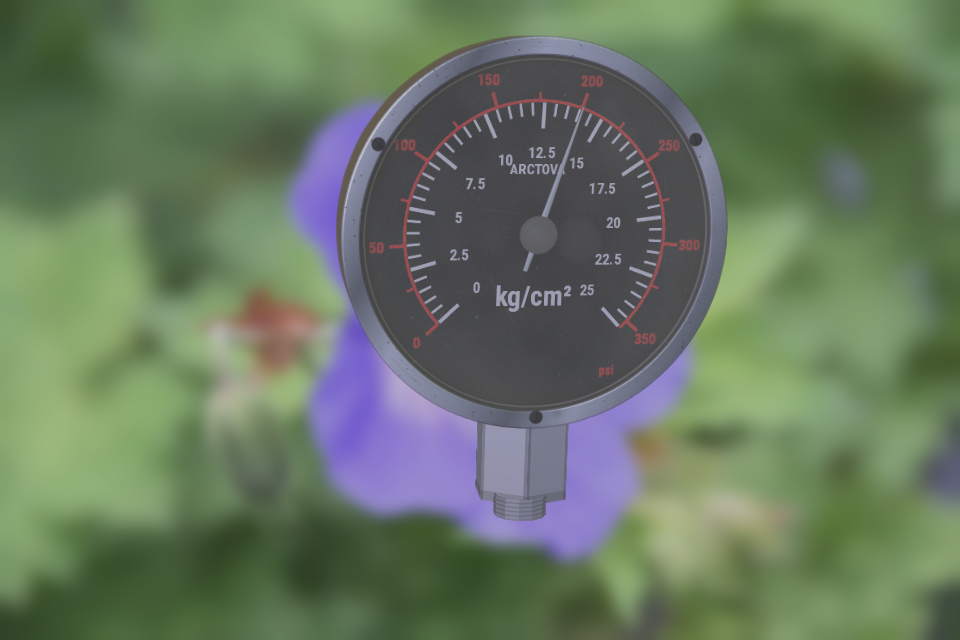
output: **14** kg/cm²
